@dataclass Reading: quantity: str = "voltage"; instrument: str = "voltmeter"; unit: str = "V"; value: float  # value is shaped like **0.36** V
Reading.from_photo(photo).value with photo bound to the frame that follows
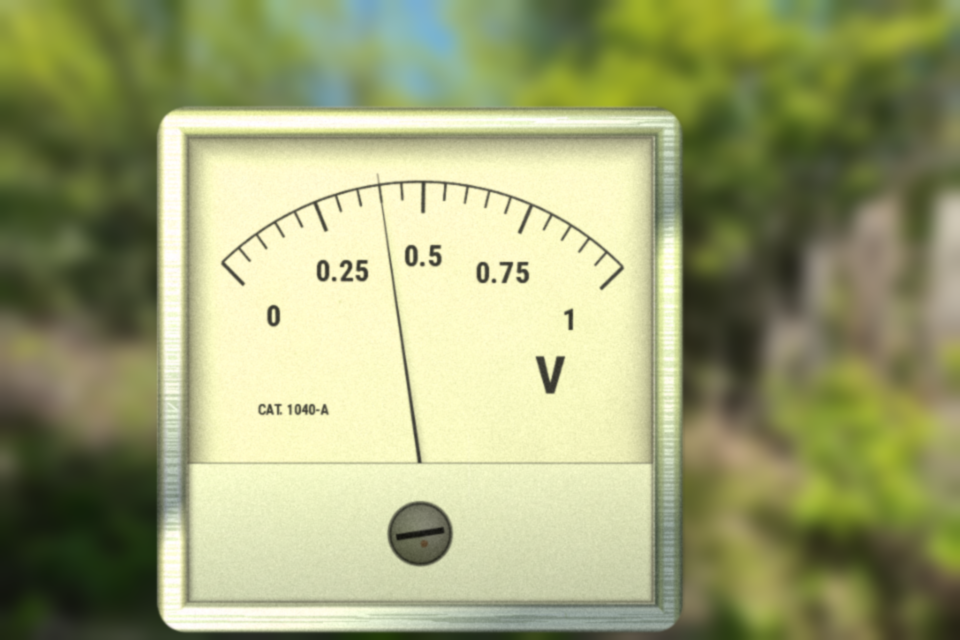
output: **0.4** V
